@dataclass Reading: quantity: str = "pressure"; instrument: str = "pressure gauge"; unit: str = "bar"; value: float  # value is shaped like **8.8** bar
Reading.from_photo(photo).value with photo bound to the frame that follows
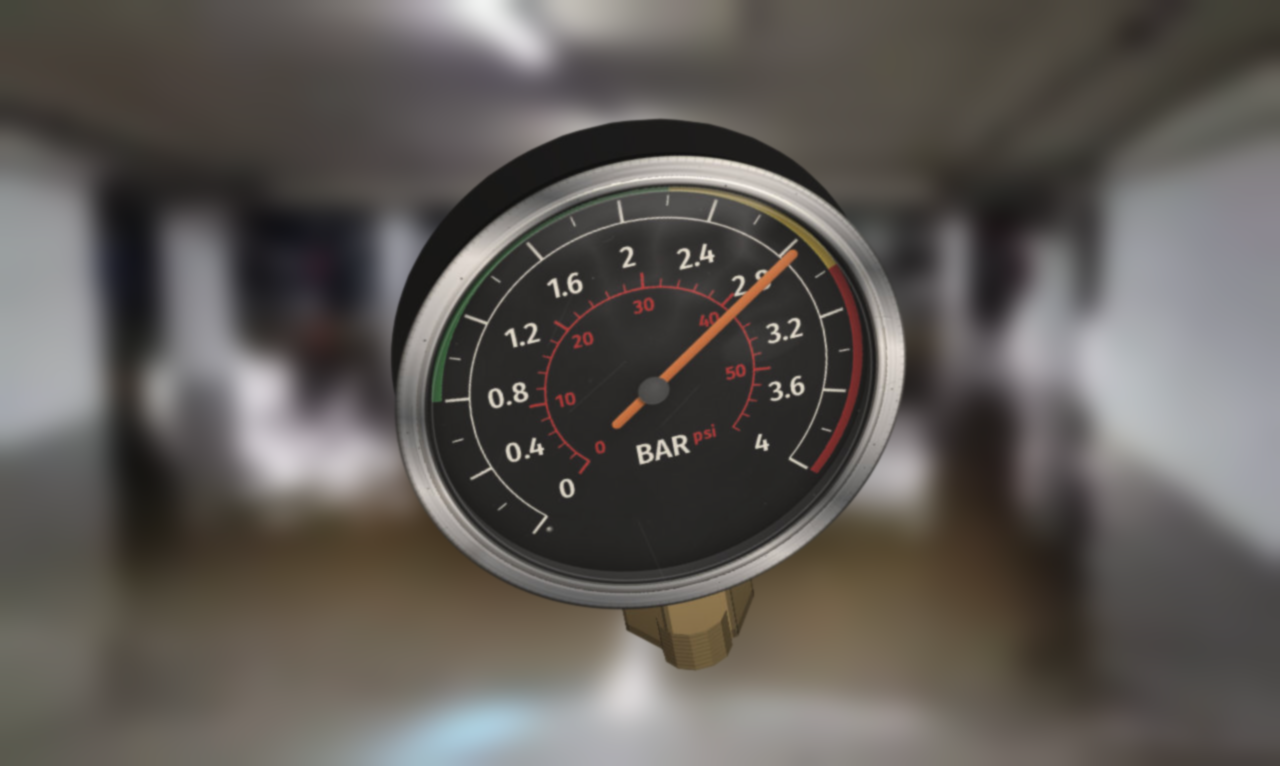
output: **2.8** bar
